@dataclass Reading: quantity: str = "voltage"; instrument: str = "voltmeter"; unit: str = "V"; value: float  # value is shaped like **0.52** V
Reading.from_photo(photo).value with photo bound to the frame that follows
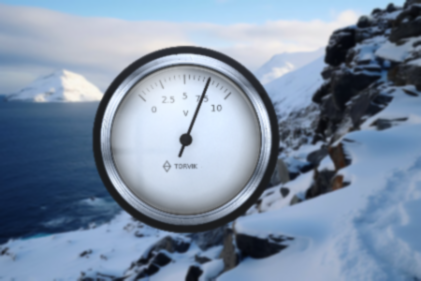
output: **7.5** V
